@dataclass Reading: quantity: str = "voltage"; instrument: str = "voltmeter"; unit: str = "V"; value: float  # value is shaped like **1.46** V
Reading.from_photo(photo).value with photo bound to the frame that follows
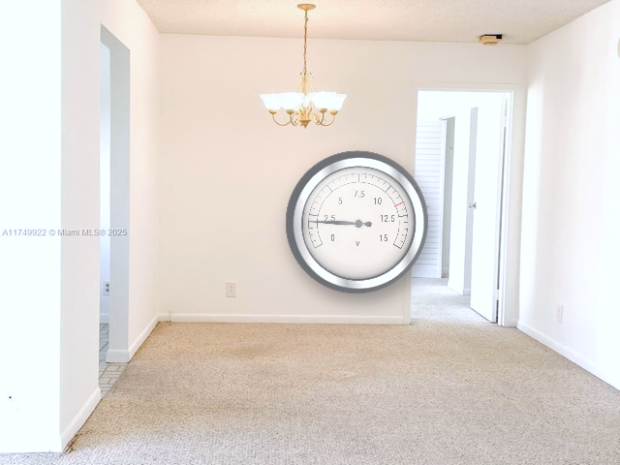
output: **2** V
